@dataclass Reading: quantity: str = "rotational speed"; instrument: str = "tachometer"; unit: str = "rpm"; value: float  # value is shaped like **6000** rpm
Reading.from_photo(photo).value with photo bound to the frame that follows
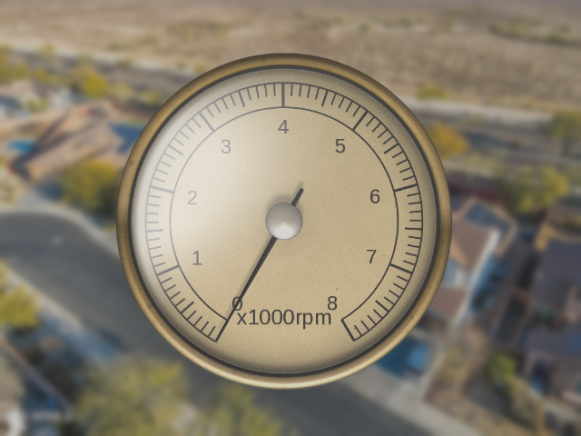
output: **0** rpm
